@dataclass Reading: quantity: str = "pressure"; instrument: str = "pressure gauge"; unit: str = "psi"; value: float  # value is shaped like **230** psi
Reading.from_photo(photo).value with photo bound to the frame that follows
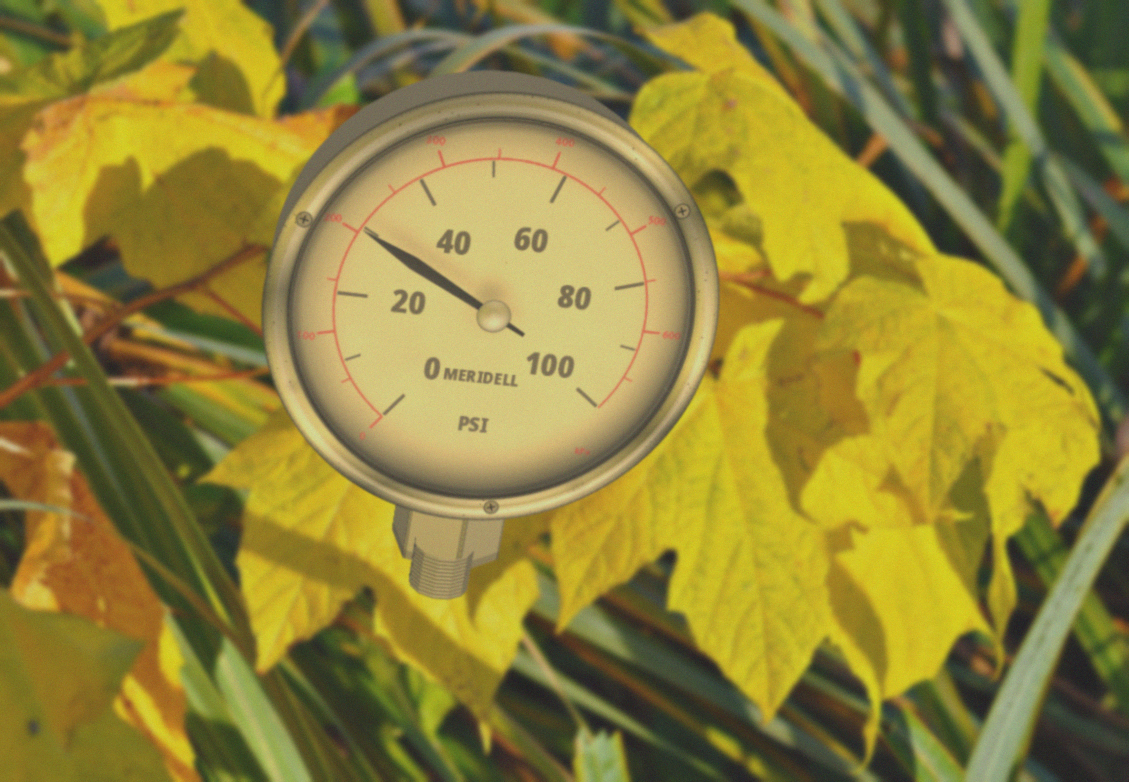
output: **30** psi
